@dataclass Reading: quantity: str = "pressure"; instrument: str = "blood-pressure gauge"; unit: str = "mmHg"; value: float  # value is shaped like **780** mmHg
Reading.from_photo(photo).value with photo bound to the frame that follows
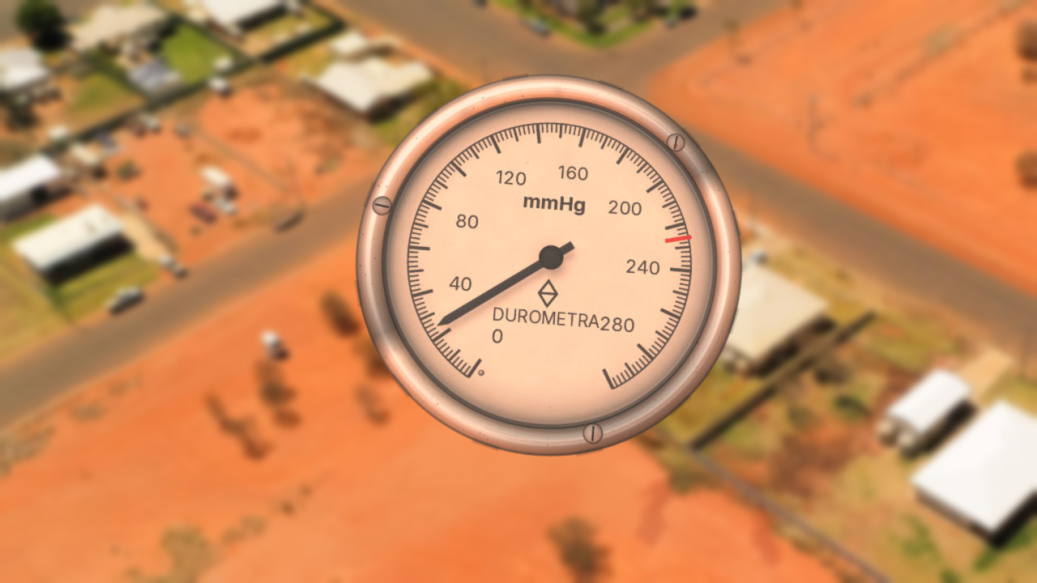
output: **24** mmHg
